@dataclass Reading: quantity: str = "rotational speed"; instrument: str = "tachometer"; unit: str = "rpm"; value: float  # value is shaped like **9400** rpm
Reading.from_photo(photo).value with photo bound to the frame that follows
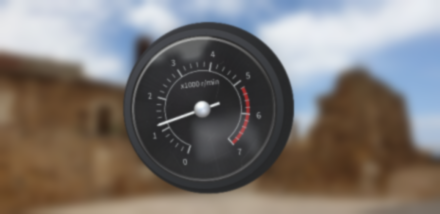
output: **1200** rpm
